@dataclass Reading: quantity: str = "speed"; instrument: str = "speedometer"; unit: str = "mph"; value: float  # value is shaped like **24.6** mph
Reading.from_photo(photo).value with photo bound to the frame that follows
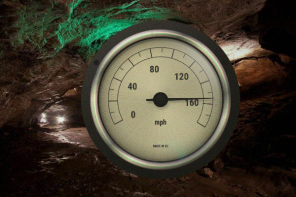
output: **155** mph
